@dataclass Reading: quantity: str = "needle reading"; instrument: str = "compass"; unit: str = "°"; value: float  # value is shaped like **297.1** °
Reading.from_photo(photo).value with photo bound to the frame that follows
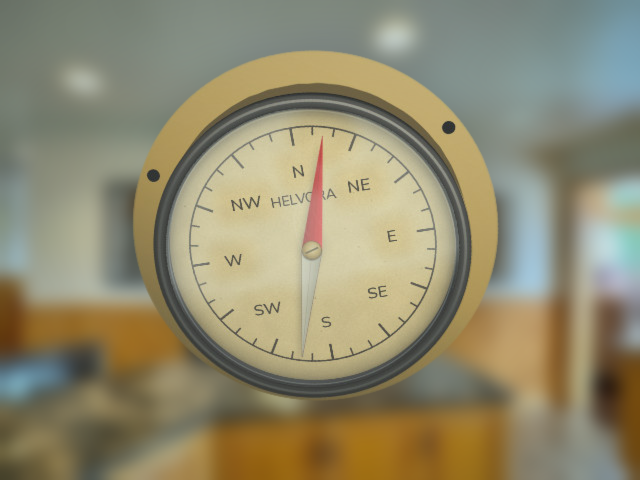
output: **15** °
